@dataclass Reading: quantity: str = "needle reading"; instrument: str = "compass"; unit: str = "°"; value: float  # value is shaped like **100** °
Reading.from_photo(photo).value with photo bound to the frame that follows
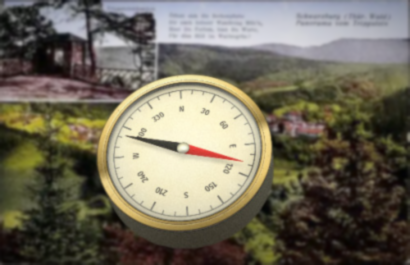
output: **110** °
